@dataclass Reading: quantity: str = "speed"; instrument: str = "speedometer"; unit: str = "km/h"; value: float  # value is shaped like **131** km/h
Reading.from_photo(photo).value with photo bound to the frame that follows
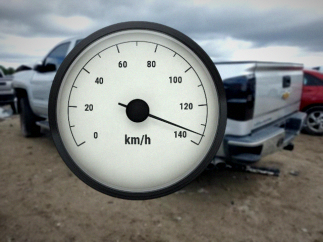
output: **135** km/h
